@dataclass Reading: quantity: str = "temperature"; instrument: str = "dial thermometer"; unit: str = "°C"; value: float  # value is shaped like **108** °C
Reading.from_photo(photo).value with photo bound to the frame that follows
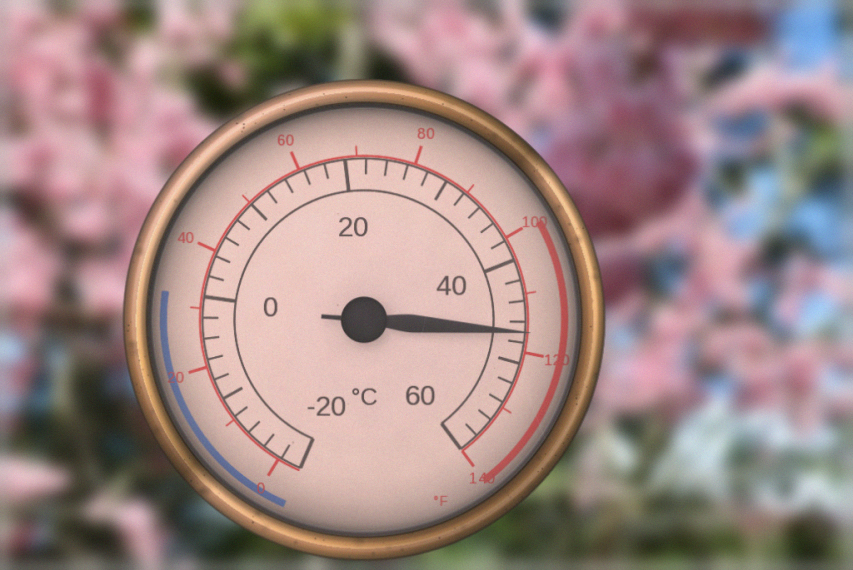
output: **47** °C
